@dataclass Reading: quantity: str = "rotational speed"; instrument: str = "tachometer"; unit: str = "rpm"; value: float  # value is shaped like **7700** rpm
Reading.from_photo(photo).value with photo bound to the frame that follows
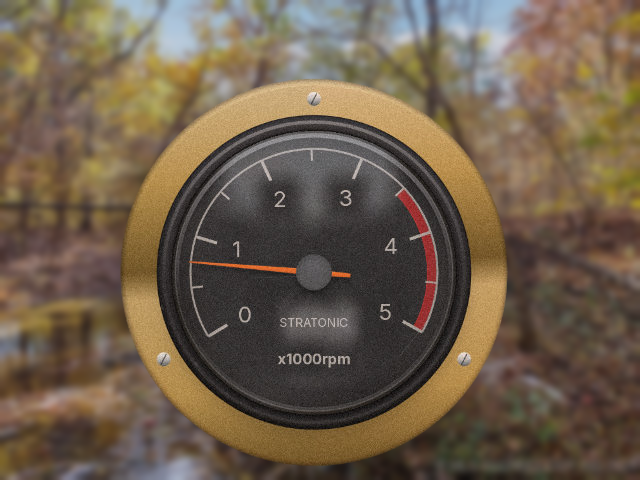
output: **750** rpm
